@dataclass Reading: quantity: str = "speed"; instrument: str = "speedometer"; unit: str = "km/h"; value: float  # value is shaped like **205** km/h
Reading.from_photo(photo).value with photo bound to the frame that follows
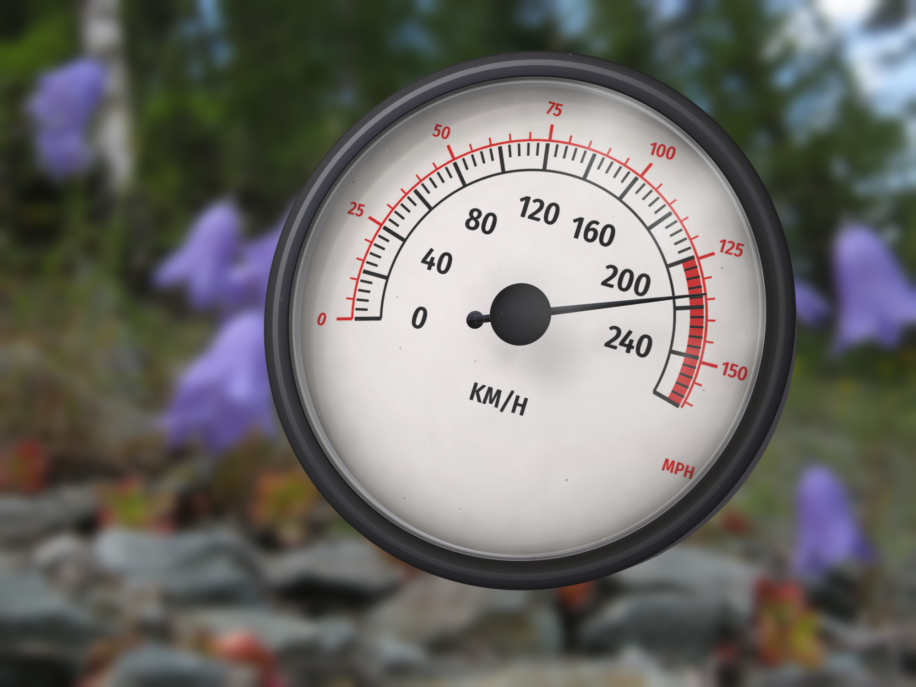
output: **216** km/h
